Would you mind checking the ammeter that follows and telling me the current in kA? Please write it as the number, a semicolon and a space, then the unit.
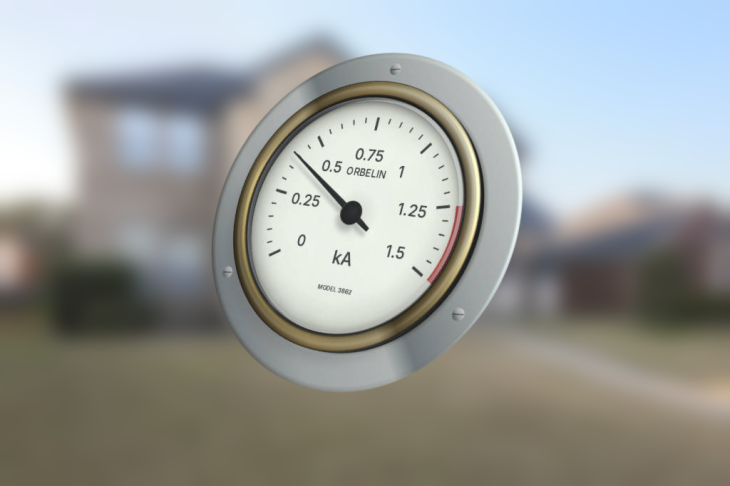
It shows 0.4; kA
